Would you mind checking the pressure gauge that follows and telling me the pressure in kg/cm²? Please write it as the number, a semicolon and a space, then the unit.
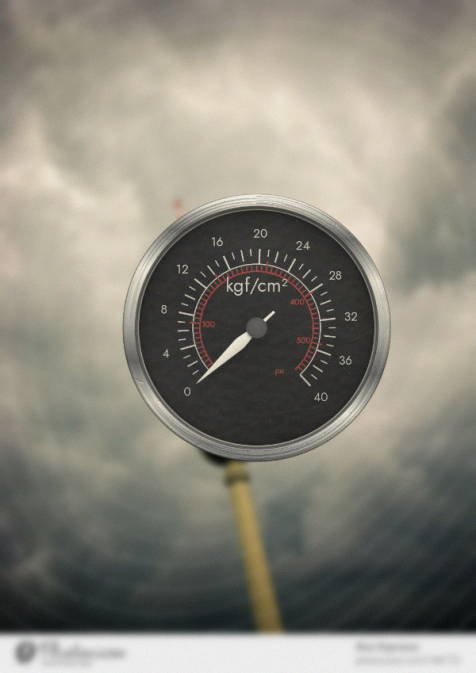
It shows 0; kg/cm²
